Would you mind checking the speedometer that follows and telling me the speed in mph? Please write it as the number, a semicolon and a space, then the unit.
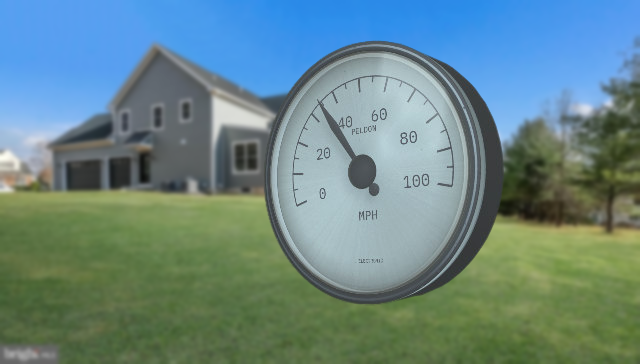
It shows 35; mph
